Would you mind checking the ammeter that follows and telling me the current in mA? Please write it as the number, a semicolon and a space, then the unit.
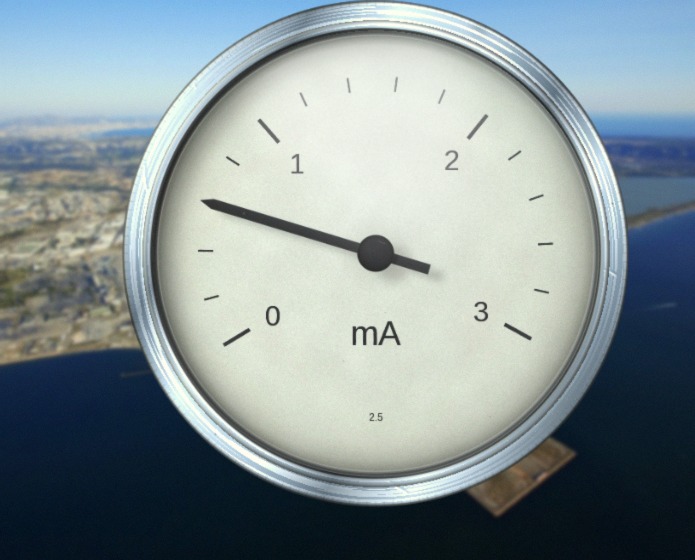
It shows 0.6; mA
